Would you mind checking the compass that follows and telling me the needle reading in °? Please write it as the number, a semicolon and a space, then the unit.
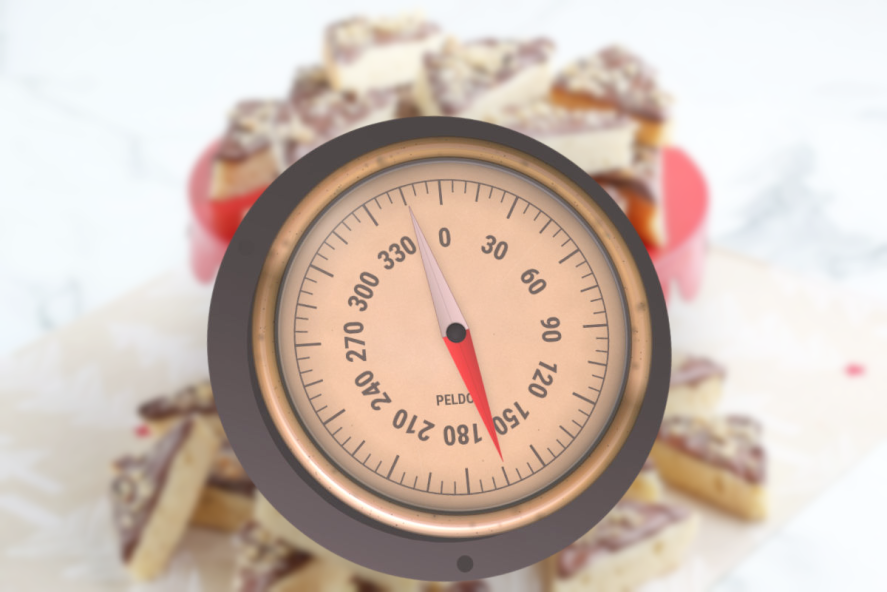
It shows 165; °
